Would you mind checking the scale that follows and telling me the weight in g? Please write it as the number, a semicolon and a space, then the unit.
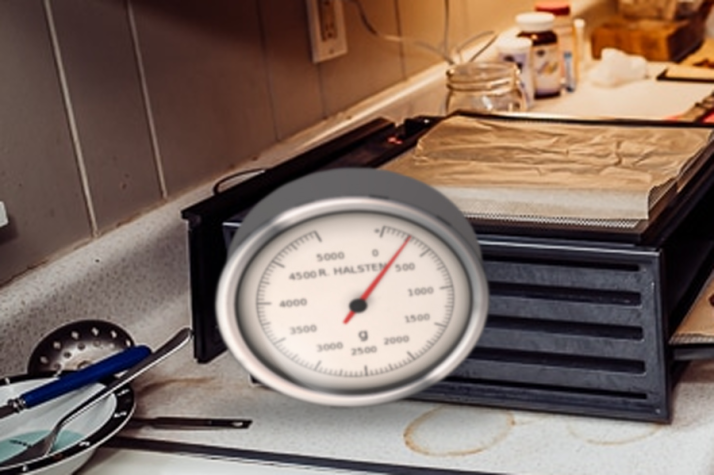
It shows 250; g
